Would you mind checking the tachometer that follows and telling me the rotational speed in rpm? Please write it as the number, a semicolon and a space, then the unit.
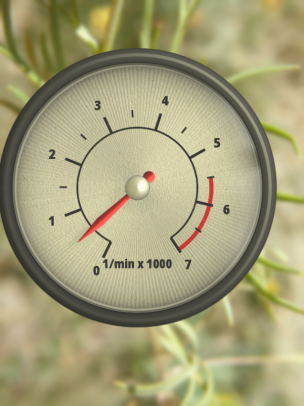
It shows 500; rpm
